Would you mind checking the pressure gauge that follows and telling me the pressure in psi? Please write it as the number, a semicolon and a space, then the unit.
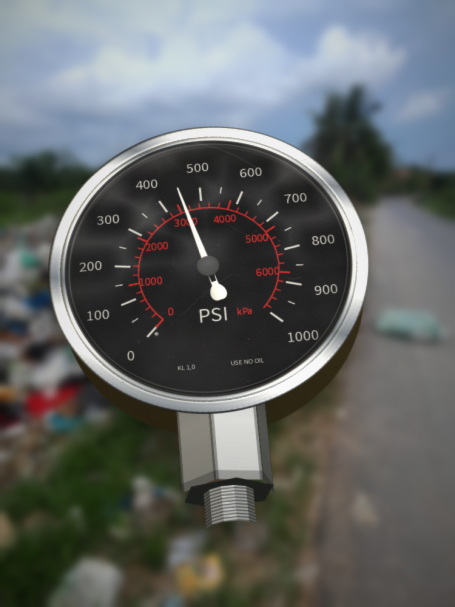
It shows 450; psi
